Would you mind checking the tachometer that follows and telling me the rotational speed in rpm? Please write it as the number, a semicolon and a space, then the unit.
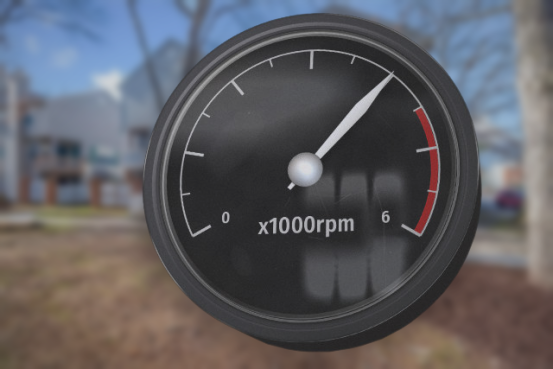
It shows 4000; rpm
